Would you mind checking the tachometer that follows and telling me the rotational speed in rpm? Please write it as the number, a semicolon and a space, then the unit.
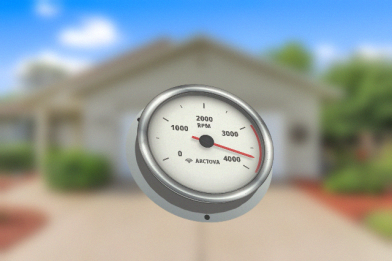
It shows 3750; rpm
